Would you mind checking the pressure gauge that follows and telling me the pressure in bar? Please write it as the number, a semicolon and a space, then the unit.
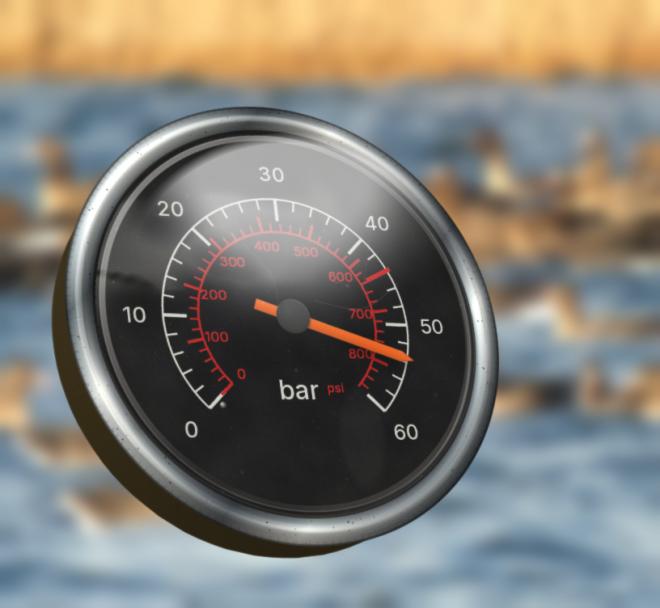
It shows 54; bar
